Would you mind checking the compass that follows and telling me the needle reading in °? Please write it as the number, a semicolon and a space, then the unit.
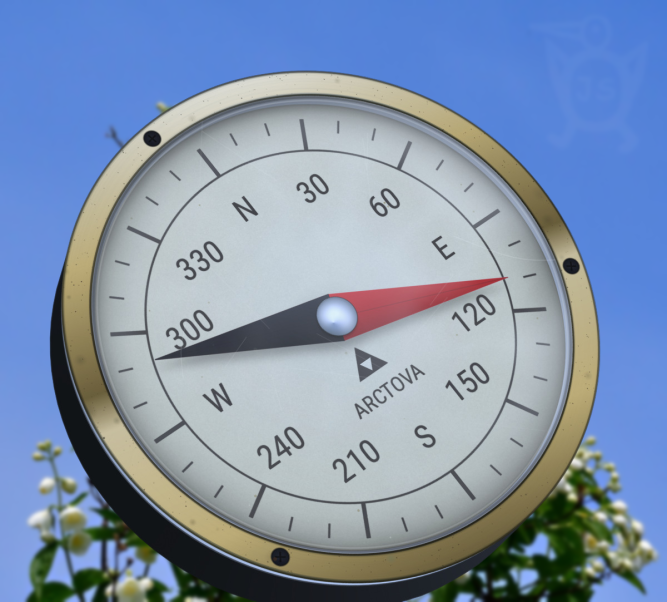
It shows 110; °
